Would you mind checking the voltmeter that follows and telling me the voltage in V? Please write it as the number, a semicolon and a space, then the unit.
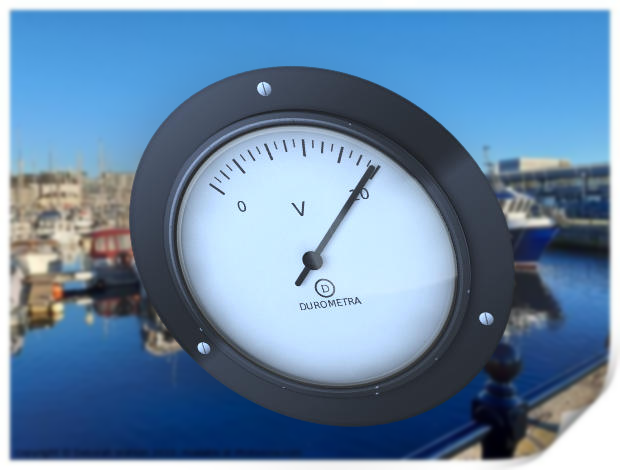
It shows 9.75; V
